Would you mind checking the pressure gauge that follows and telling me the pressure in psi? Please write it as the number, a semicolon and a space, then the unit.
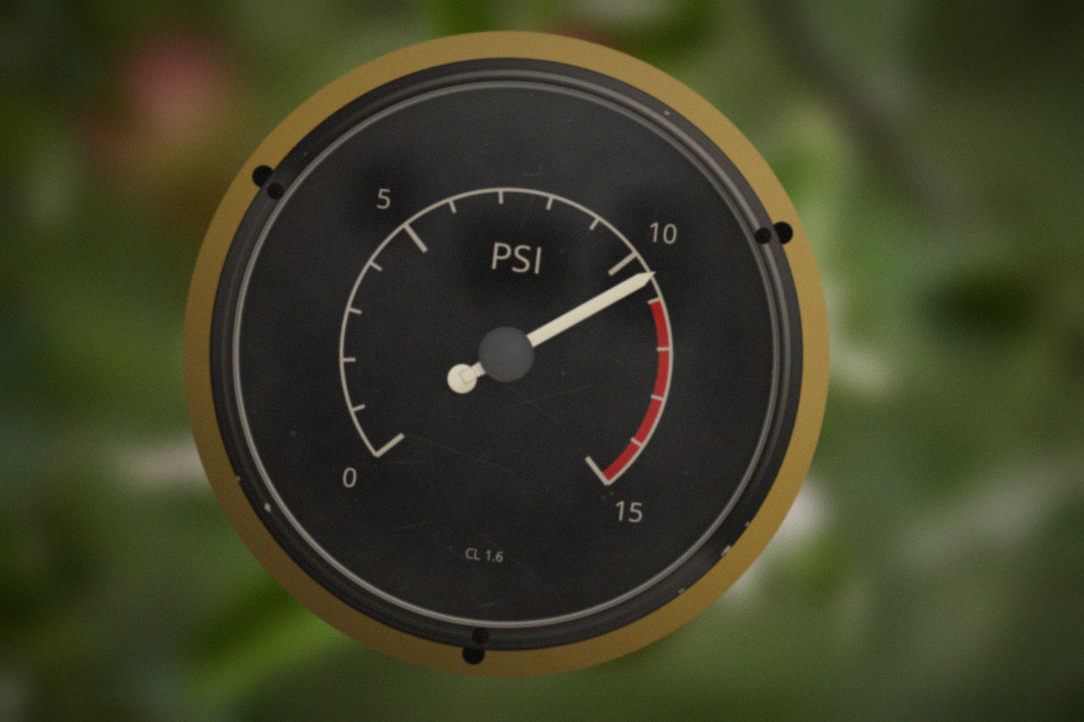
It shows 10.5; psi
